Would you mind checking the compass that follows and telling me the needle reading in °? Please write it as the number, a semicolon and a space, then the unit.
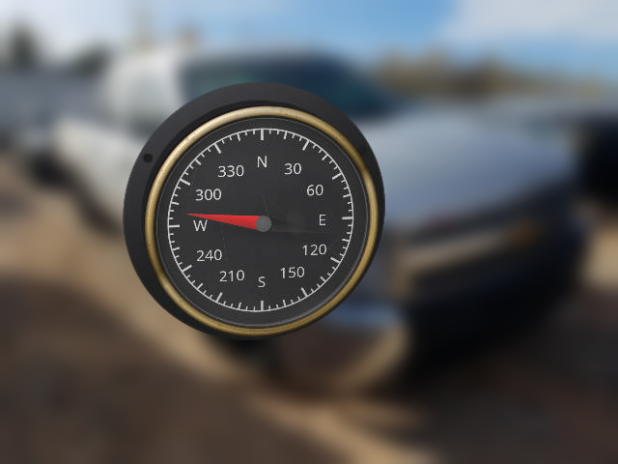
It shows 280; °
